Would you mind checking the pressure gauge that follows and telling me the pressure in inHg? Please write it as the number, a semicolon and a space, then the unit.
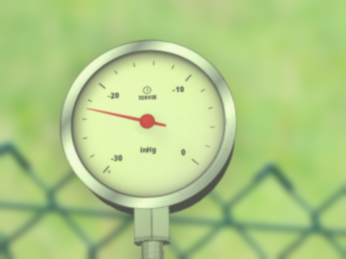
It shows -23; inHg
